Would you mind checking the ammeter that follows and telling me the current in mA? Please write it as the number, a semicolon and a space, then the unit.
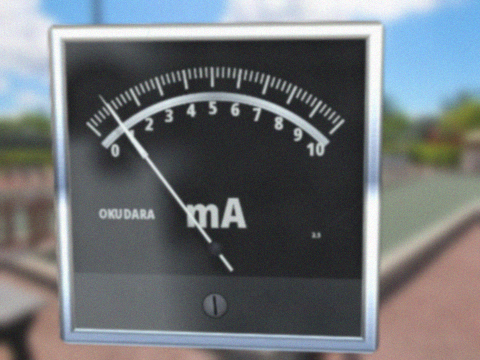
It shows 1; mA
